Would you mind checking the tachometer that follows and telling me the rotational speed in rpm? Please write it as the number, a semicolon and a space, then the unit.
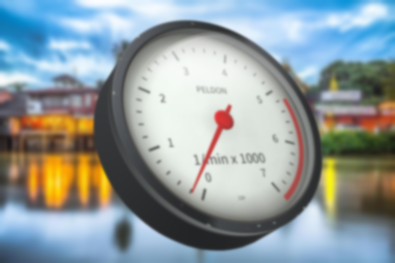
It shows 200; rpm
